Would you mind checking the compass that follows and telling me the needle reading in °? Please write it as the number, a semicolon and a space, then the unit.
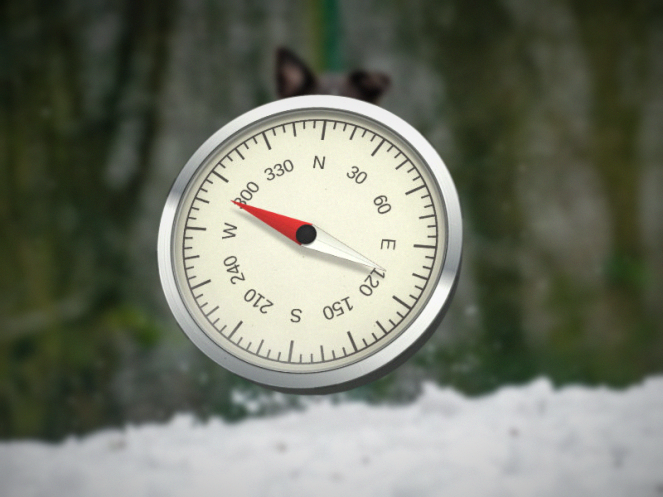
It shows 290; °
